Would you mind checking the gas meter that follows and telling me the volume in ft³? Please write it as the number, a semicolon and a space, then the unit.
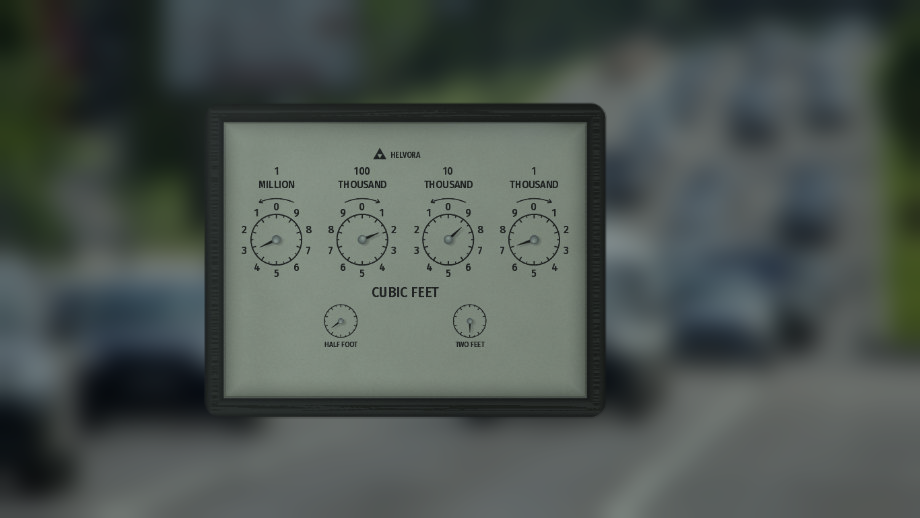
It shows 318700; ft³
